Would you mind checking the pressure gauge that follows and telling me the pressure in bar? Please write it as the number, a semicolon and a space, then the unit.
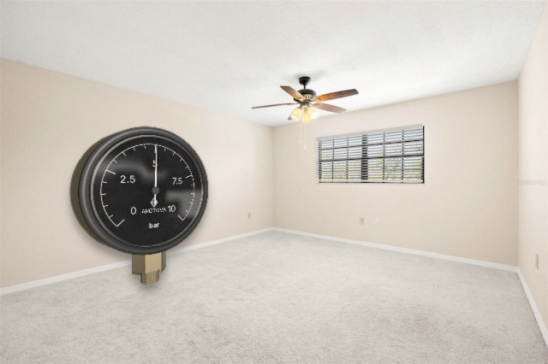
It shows 5; bar
